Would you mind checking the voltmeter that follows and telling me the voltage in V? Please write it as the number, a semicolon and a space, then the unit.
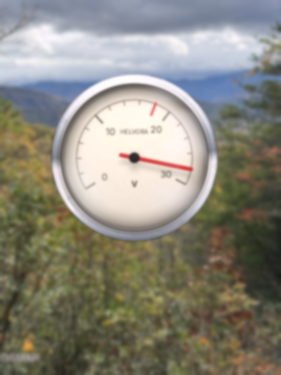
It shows 28; V
